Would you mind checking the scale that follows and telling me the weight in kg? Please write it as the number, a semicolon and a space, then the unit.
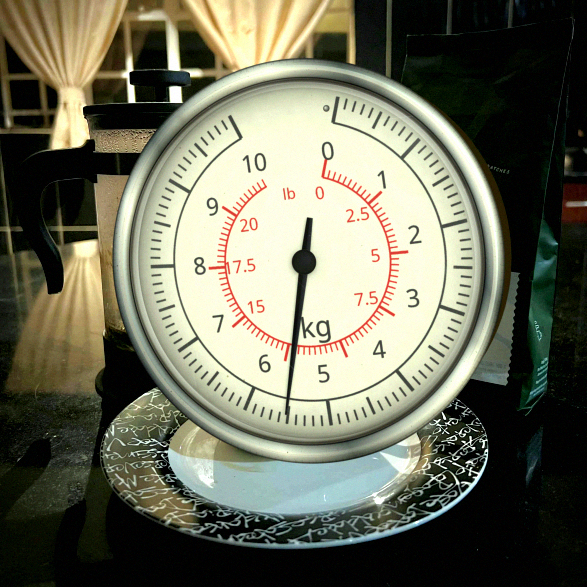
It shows 5.5; kg
